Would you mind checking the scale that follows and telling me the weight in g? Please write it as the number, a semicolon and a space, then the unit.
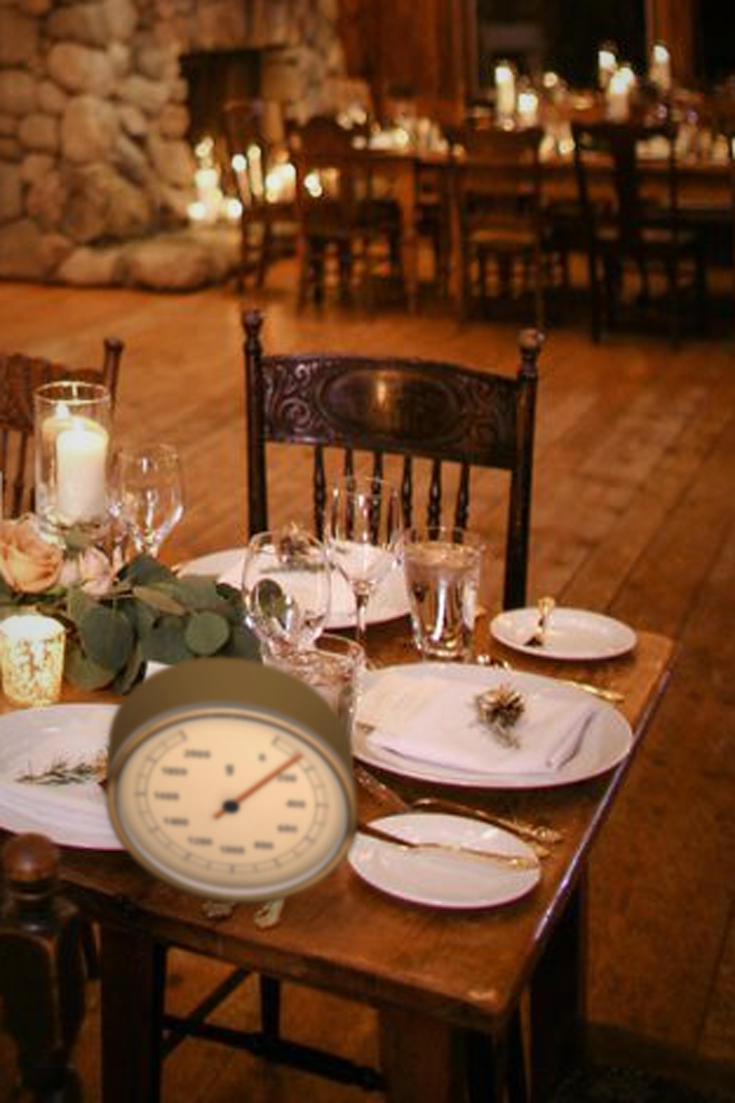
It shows 100; g
